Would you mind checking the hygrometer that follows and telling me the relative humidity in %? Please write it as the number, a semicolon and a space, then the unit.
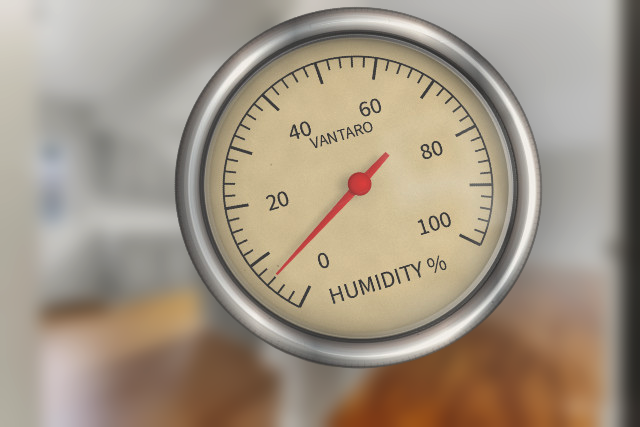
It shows 6; %
